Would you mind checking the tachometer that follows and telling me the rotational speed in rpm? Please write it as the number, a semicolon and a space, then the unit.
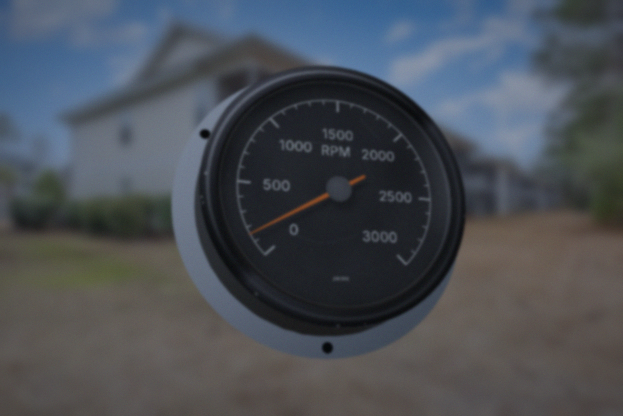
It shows 150; rpm
